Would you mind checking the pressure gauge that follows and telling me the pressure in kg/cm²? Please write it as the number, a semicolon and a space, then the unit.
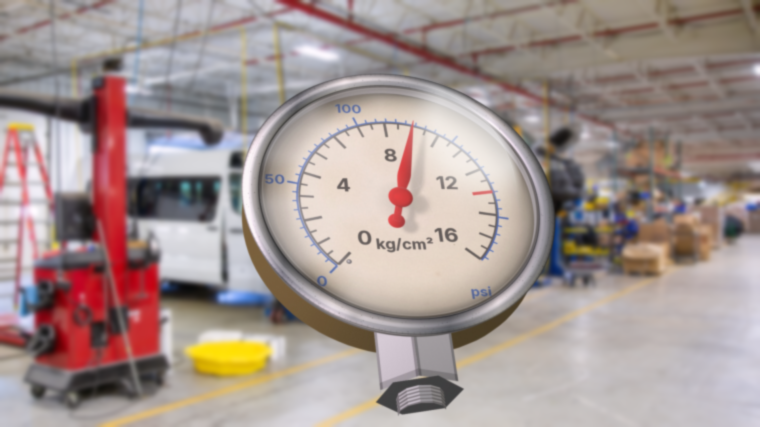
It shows 9; kg/cm²
